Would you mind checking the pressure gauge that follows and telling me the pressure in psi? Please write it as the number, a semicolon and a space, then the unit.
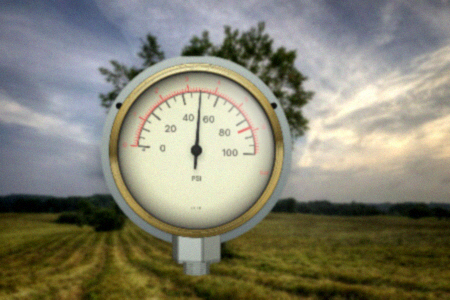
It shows 50; psi
